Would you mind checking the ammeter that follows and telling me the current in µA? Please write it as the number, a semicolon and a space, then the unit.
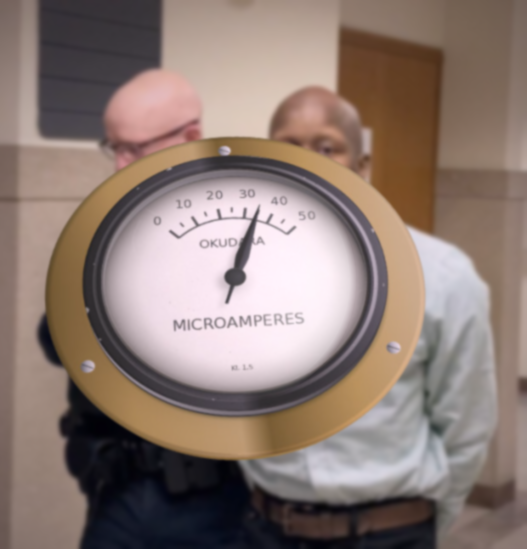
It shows 35; µA
